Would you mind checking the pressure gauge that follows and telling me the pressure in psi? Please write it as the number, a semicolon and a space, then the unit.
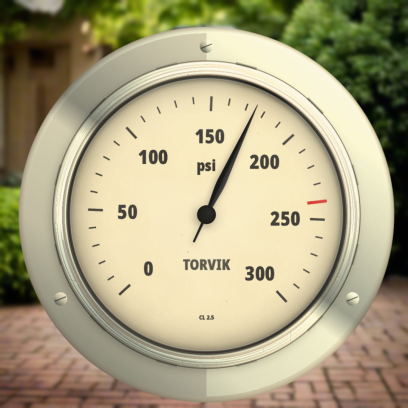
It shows 175; psi
